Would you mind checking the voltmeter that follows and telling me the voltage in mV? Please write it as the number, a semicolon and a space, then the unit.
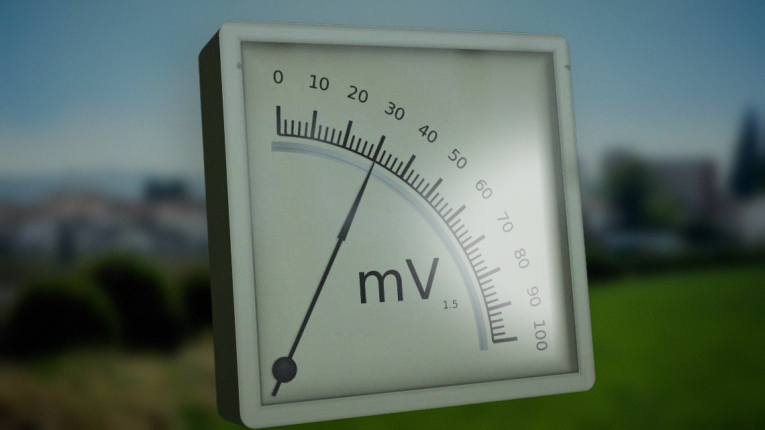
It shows 30; mV
